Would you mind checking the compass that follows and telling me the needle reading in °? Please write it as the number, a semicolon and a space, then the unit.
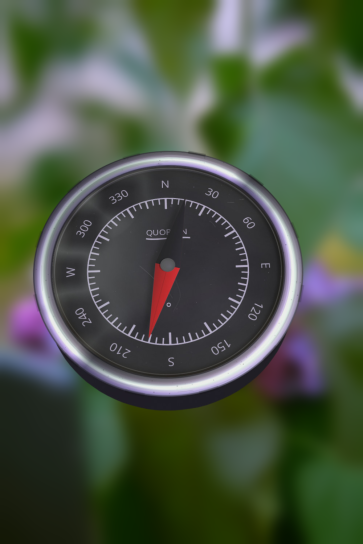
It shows 195; °
